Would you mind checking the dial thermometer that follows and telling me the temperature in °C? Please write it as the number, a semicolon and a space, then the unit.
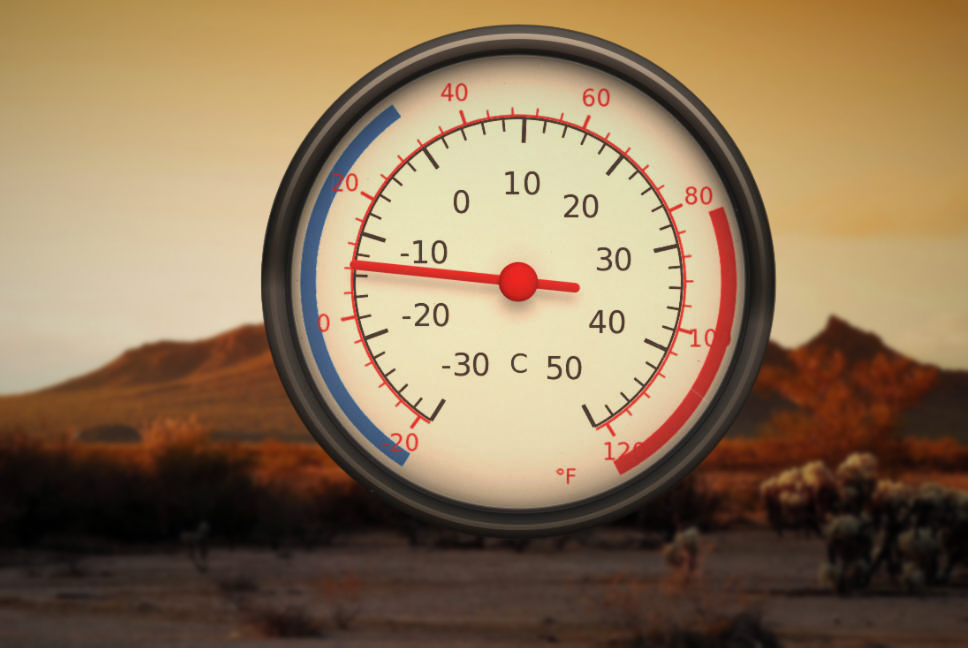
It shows -13; °C
